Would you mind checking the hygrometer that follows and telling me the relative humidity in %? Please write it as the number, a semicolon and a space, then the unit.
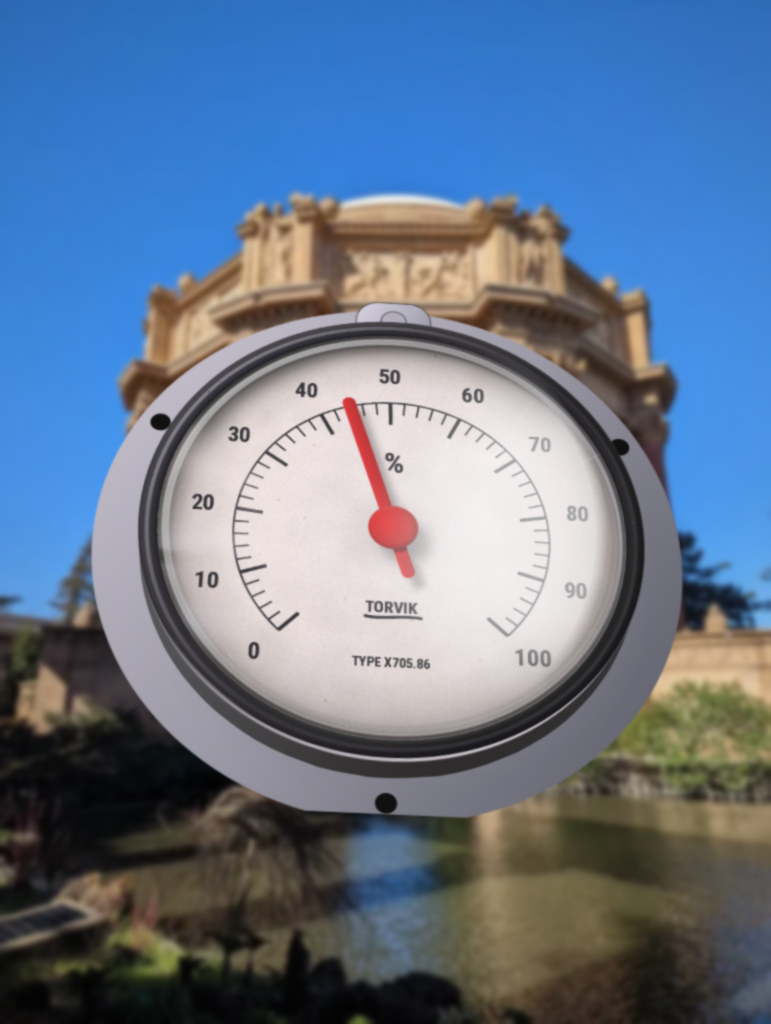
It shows 44; %
